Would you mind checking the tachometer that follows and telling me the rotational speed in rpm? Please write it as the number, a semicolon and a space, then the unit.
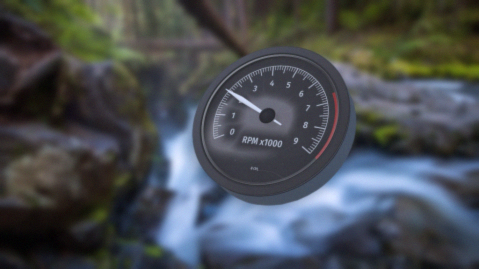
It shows 2000; rpm
